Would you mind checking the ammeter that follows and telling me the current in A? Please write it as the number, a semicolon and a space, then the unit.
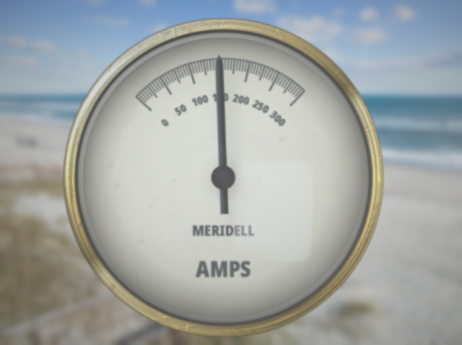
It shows 150; A
